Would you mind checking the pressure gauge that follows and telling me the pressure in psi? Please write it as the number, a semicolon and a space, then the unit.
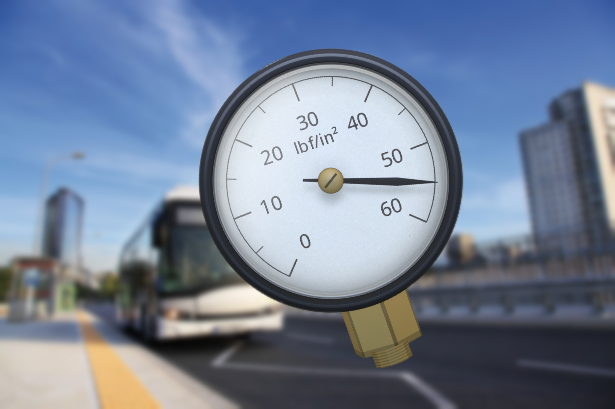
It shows 55; psi
